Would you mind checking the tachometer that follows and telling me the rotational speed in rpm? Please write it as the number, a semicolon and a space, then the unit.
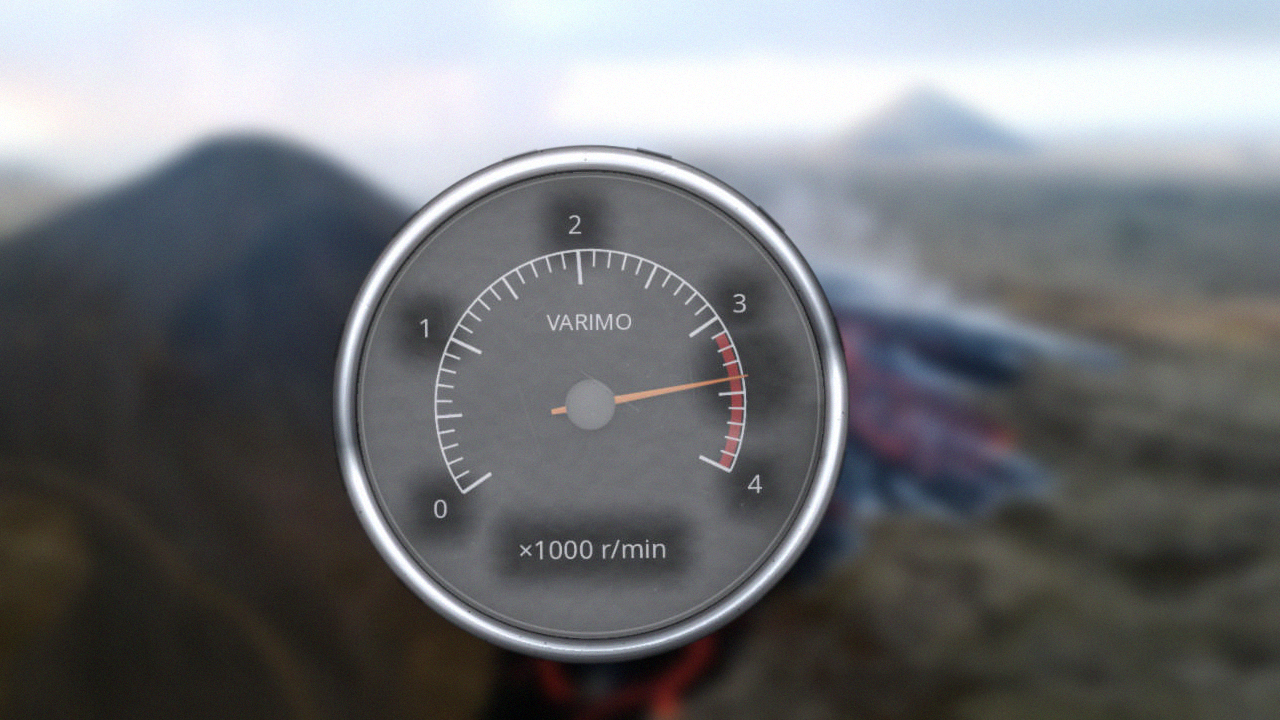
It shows 3400; rpm
